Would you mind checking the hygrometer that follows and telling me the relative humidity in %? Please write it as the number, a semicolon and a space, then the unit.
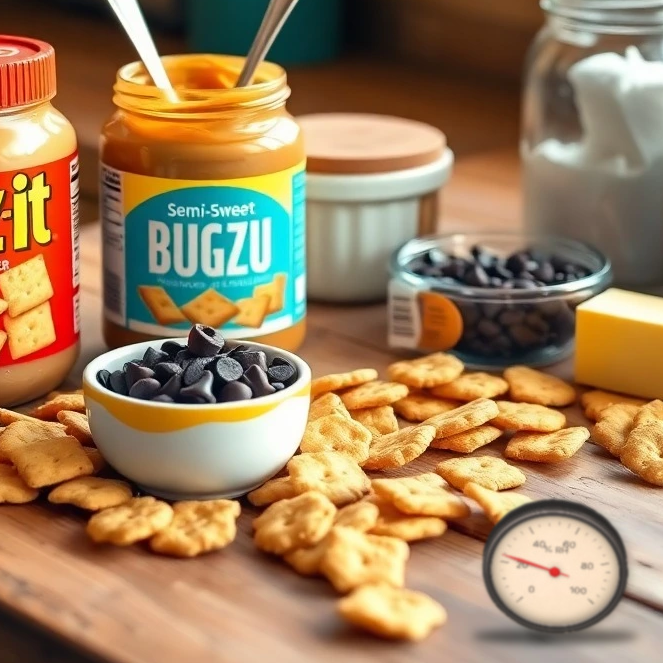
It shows 24; %
